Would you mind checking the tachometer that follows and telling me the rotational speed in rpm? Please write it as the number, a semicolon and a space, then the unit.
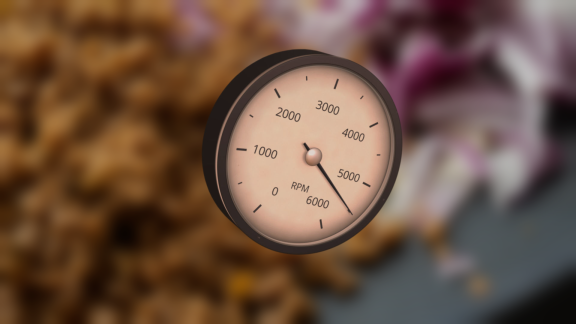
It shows 5500; rpm
